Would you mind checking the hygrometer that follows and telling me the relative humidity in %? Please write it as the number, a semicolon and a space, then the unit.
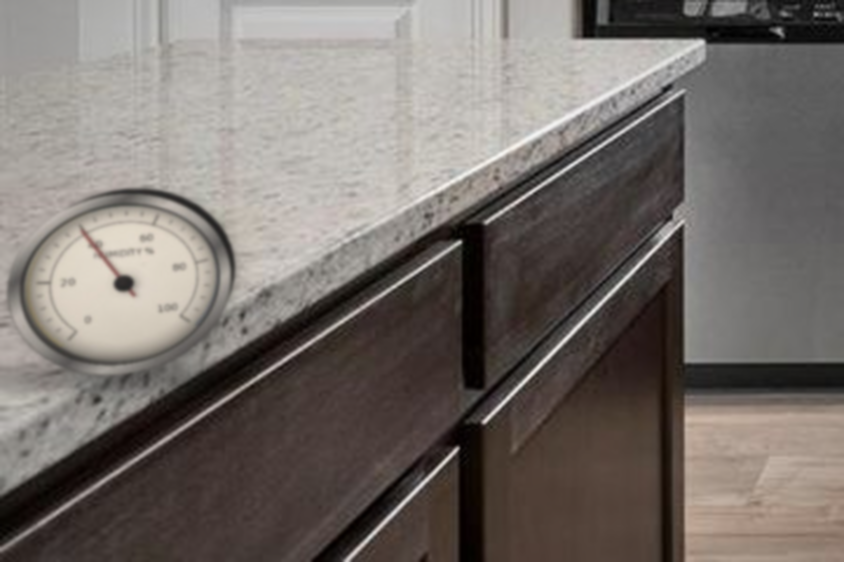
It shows 40; %
